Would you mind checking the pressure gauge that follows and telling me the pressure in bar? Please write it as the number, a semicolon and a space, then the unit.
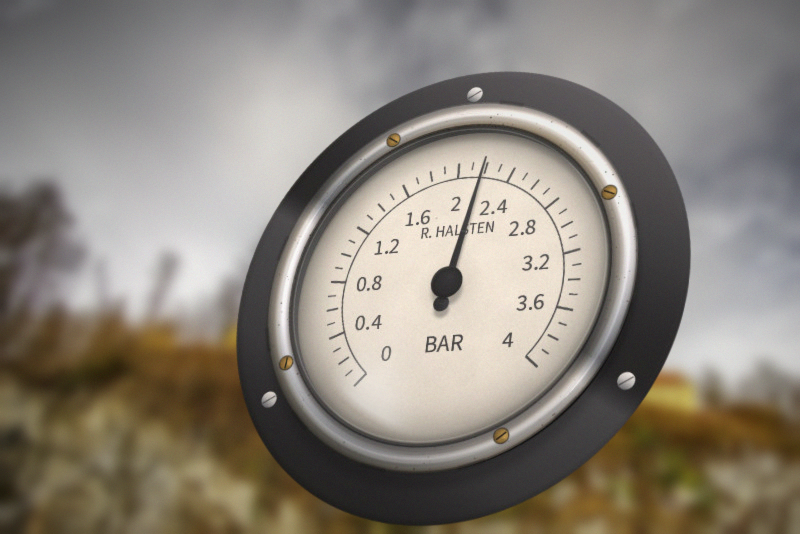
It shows 2.2; bar
